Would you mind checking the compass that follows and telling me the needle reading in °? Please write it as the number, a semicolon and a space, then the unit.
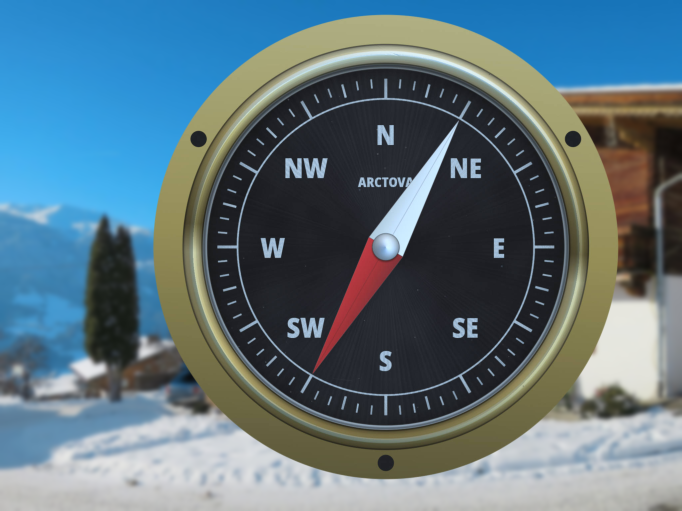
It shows 210; °
